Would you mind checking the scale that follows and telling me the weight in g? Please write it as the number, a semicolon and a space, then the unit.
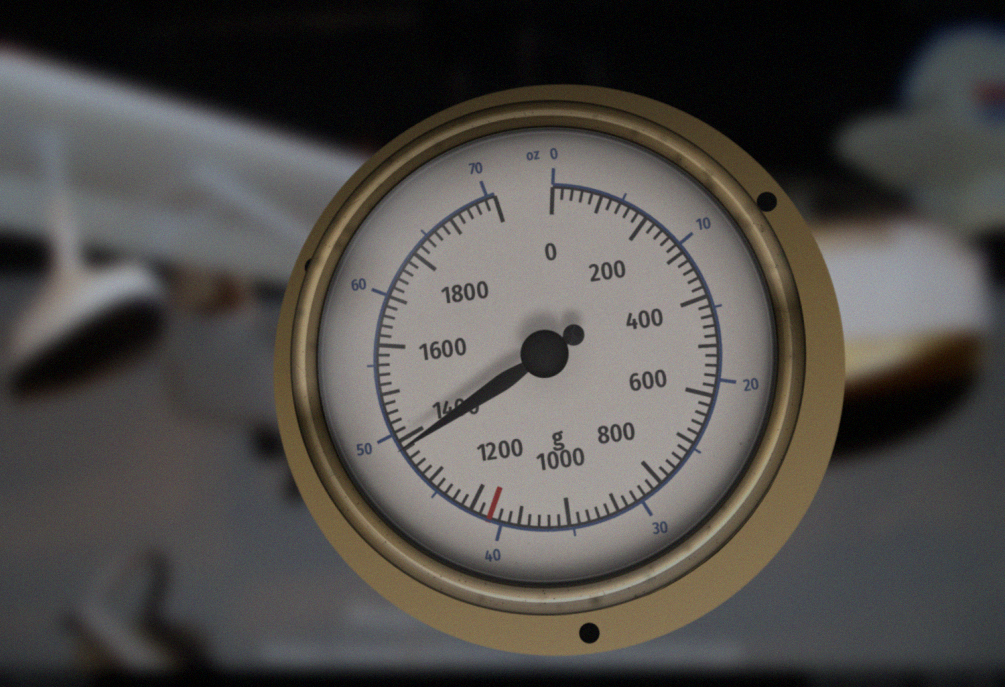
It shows 1380; g
